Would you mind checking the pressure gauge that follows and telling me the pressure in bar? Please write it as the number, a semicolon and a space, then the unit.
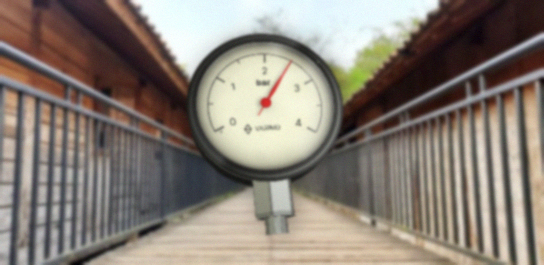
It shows 2.5; bar
